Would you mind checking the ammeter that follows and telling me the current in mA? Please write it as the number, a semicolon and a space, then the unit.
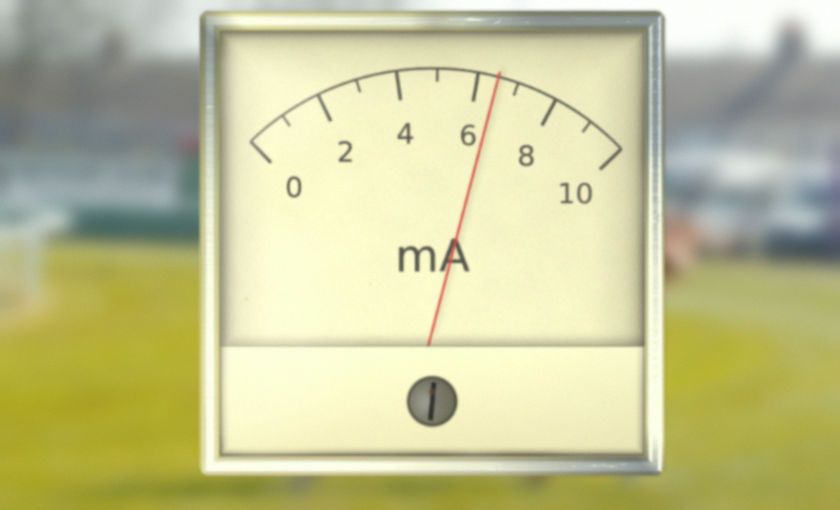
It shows 6.5; mA
